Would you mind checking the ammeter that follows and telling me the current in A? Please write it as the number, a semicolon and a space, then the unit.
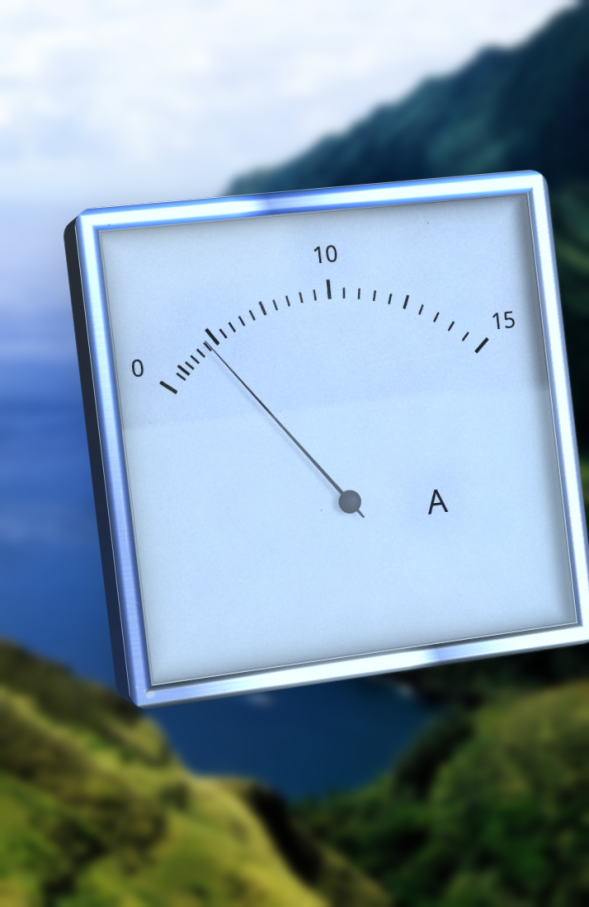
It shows 4.5; A
